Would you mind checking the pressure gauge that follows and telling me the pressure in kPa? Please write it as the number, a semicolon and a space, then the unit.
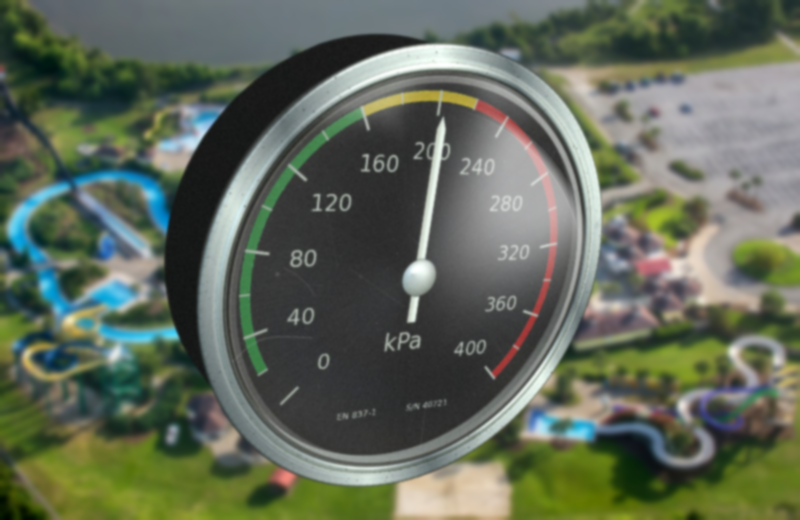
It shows 200; kPa
